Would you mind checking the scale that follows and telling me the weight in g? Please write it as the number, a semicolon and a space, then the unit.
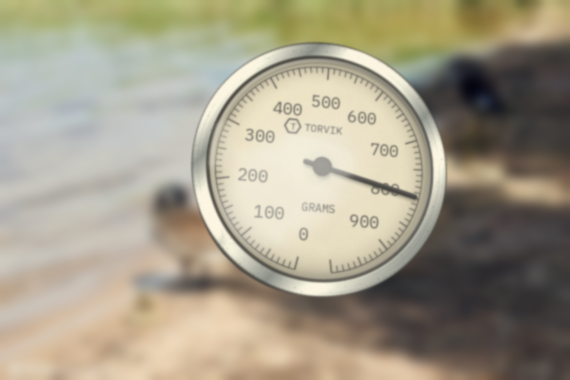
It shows 800; g
